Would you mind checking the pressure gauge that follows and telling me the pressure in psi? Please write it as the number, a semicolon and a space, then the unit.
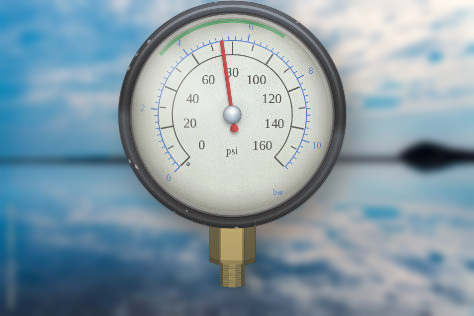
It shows 75; psi
